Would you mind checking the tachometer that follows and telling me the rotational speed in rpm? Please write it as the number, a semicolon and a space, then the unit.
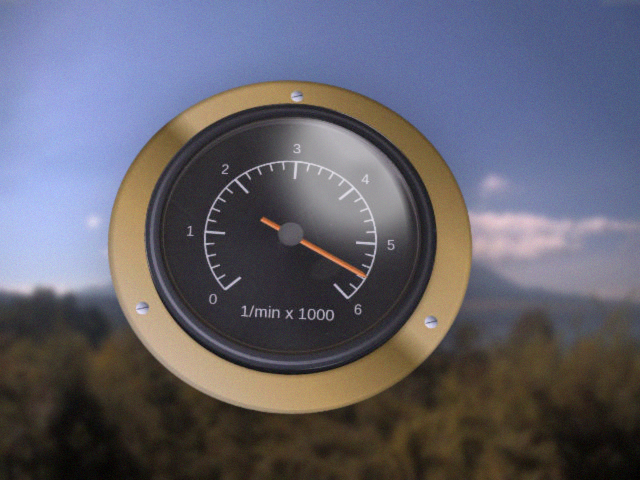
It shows 5600; rpm
